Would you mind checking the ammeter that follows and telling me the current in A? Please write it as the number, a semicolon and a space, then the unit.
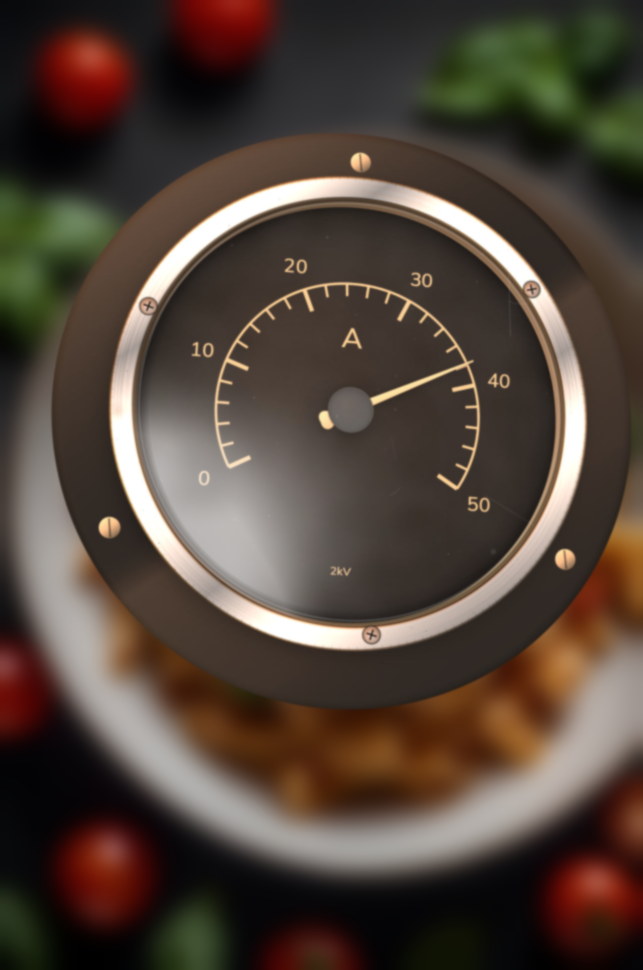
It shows 38; A
